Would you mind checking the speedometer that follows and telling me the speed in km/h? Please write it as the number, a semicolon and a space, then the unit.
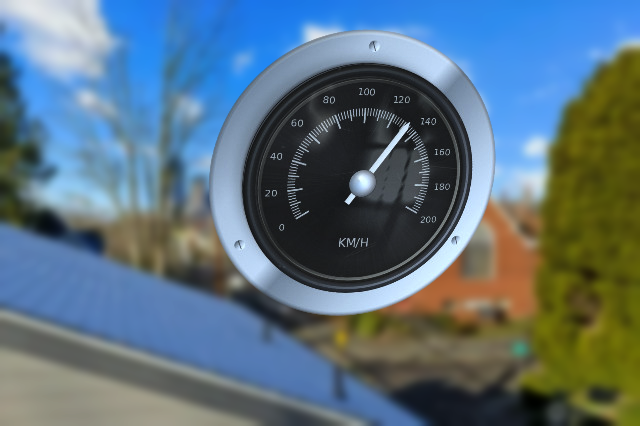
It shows 130; km/h
